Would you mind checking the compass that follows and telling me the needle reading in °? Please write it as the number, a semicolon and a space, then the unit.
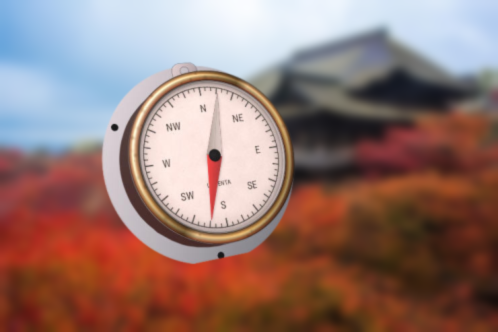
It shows 195; °
